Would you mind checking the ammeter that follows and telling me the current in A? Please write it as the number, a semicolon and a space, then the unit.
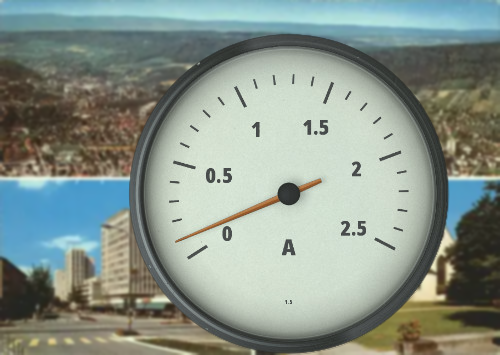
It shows 0.1; A
